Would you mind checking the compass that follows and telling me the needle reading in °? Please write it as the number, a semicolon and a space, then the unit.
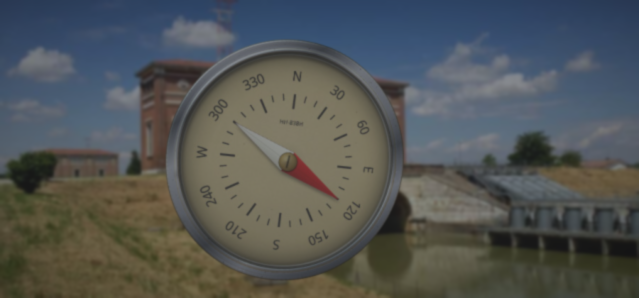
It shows 120; °
